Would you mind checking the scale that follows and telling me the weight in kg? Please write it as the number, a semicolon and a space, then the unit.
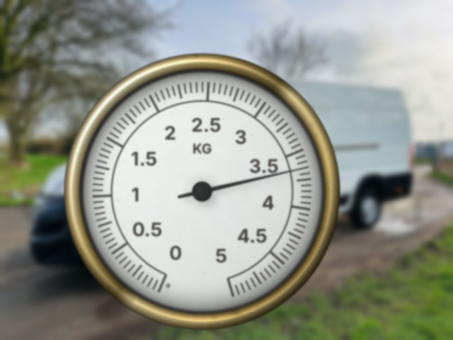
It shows 3.65; kg
